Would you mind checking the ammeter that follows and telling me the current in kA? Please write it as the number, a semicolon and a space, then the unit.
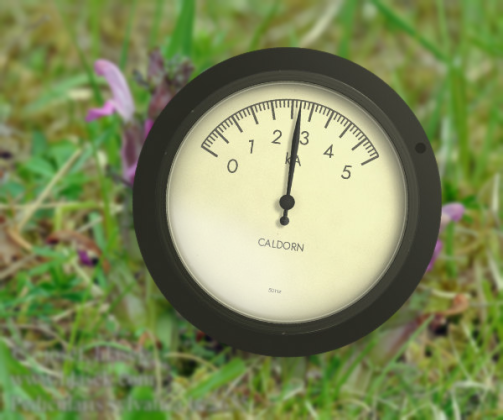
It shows 2.7; kA
